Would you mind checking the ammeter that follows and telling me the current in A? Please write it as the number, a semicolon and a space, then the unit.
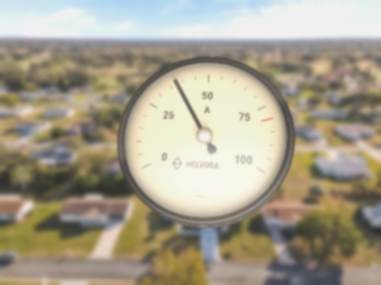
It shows 37.5; A
